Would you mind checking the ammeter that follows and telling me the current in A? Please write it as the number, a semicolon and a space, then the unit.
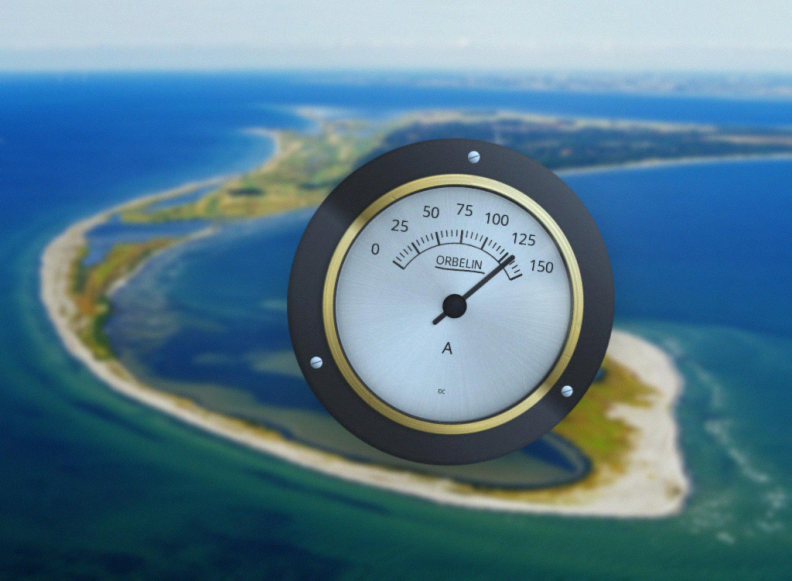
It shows 130; A
